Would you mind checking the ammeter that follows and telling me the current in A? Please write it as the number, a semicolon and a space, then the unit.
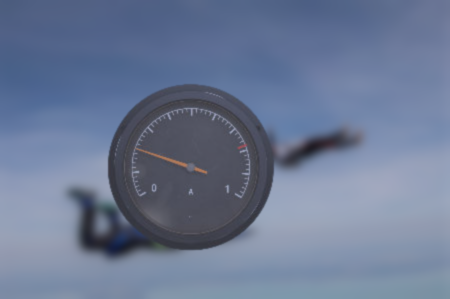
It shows 0.2; A
